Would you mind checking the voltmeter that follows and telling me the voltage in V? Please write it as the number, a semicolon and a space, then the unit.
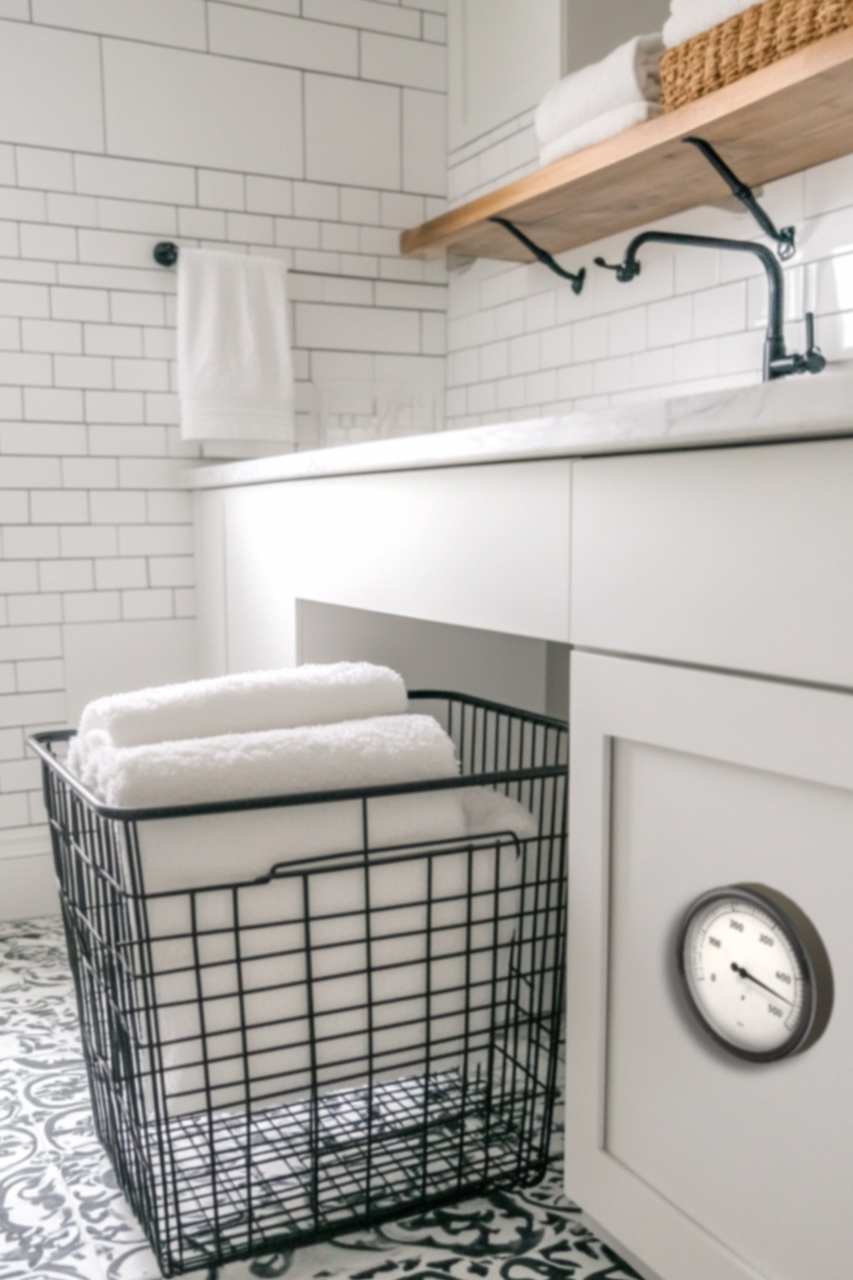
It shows 450; V
